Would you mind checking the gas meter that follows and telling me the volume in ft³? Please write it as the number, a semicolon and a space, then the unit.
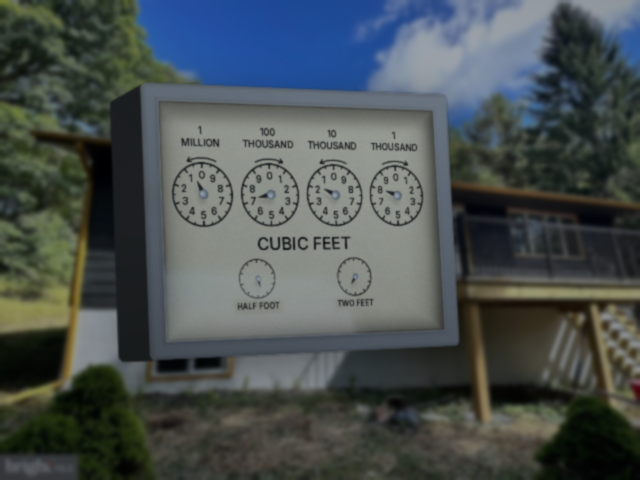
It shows 71800; ft³
